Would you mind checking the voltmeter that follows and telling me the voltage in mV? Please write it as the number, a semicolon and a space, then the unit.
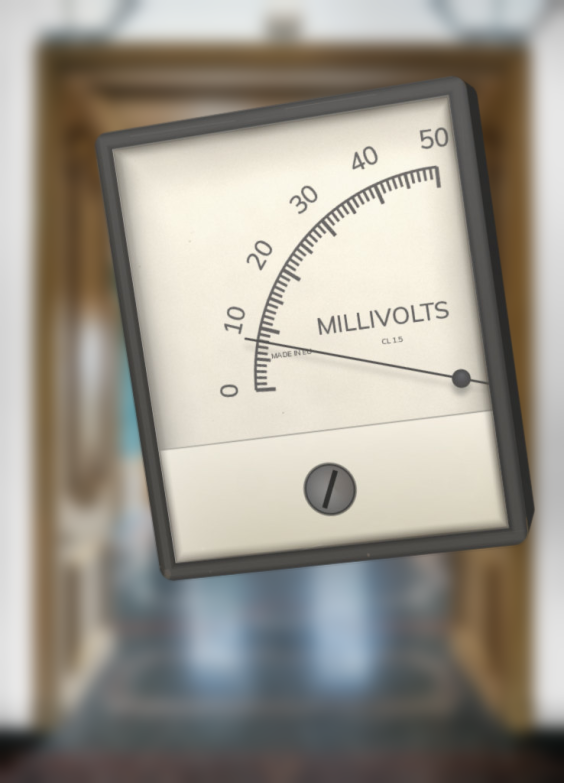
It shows 8; mV
